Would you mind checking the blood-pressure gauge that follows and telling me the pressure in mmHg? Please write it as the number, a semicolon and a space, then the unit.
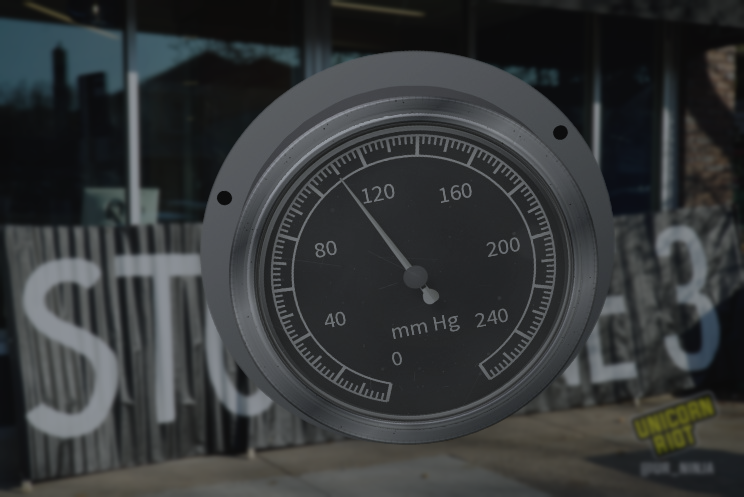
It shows 110; mmHg
